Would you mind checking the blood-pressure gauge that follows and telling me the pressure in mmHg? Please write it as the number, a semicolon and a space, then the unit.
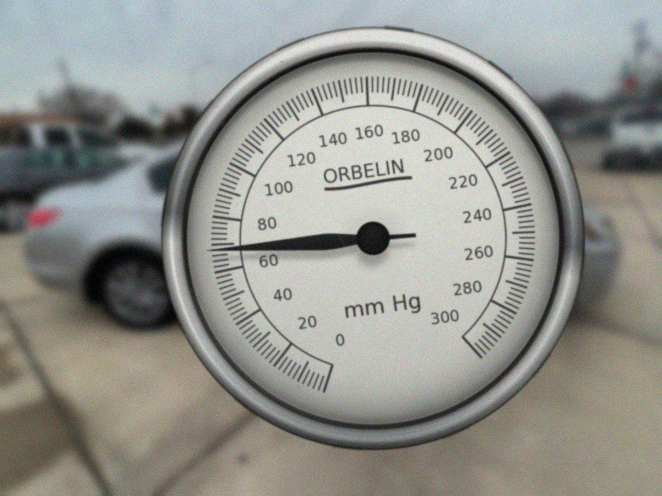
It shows 68; mmHg
